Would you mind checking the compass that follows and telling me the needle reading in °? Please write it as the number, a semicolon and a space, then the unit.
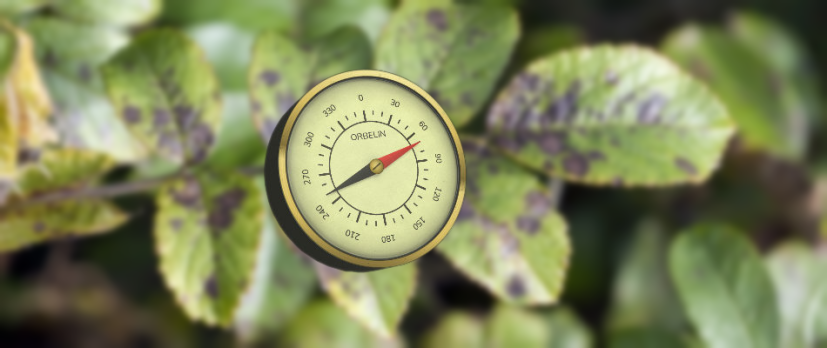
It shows 70; °
